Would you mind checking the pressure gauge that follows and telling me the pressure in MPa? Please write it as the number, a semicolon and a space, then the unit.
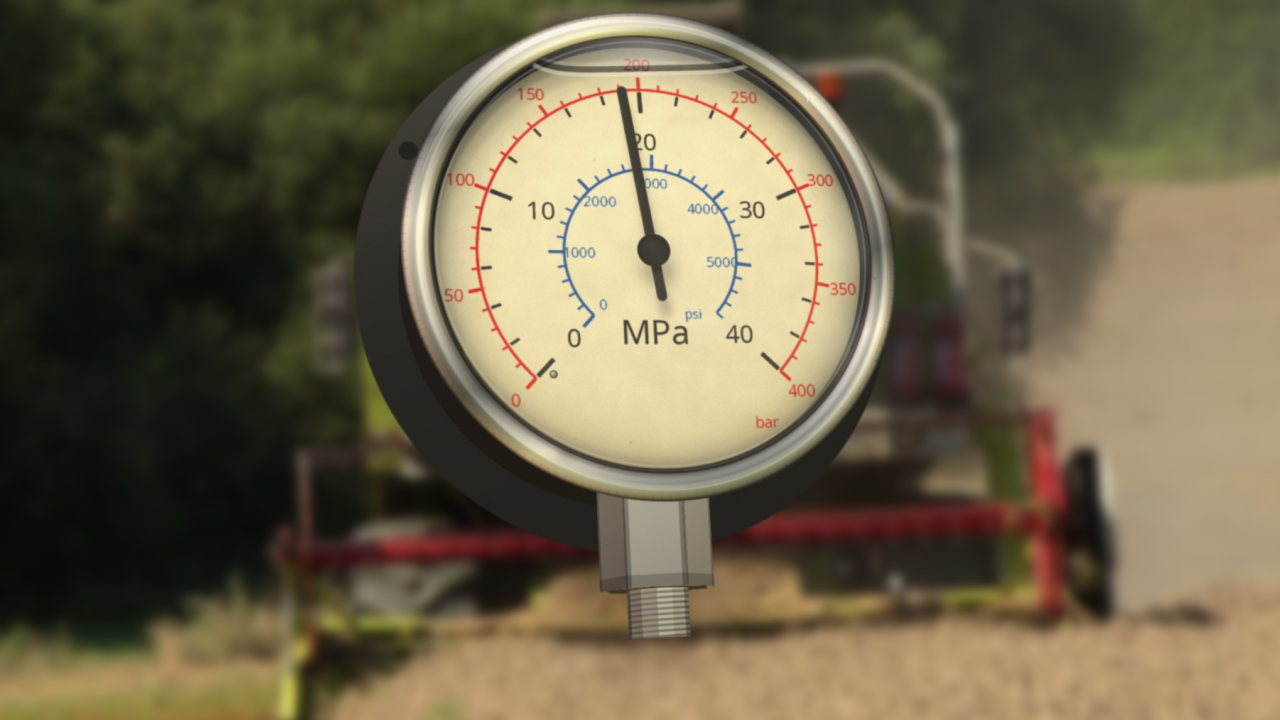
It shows 19; MPa
